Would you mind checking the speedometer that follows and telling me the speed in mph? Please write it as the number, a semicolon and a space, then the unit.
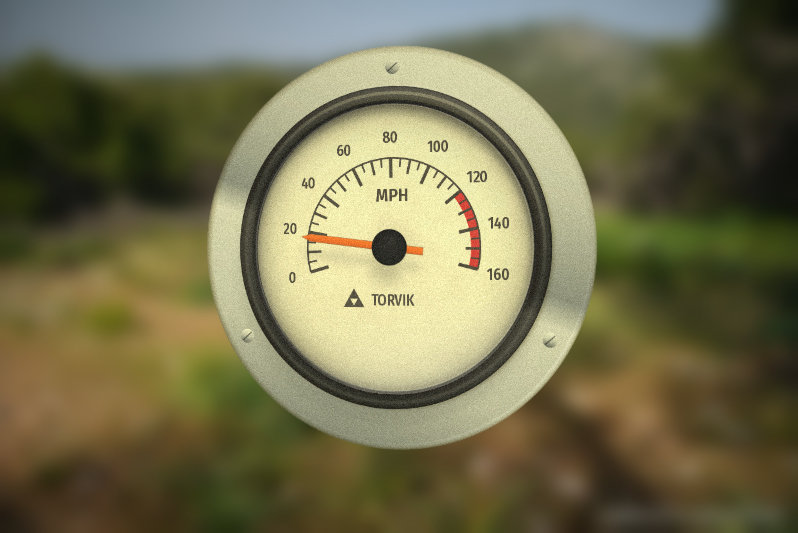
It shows 17.5; mph
